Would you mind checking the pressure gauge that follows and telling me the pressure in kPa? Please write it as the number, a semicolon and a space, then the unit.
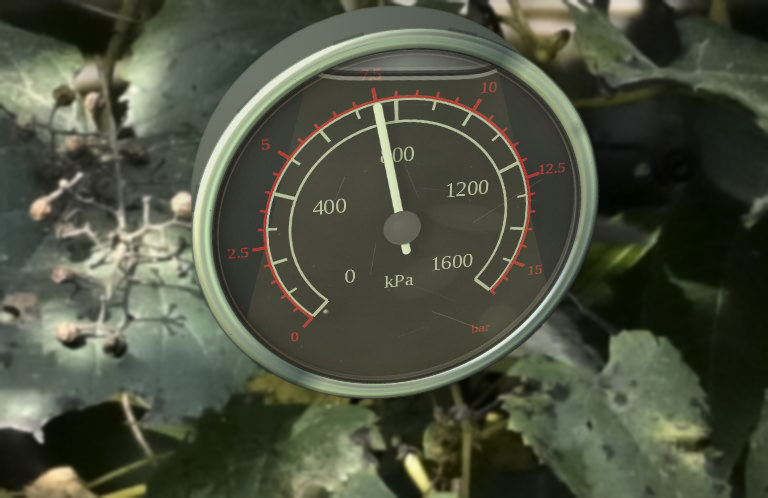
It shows 750; kPa
